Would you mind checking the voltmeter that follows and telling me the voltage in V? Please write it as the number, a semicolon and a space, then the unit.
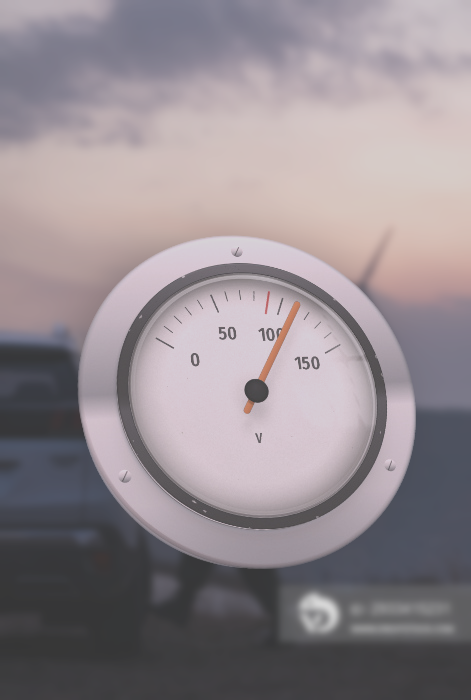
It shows 110; V
